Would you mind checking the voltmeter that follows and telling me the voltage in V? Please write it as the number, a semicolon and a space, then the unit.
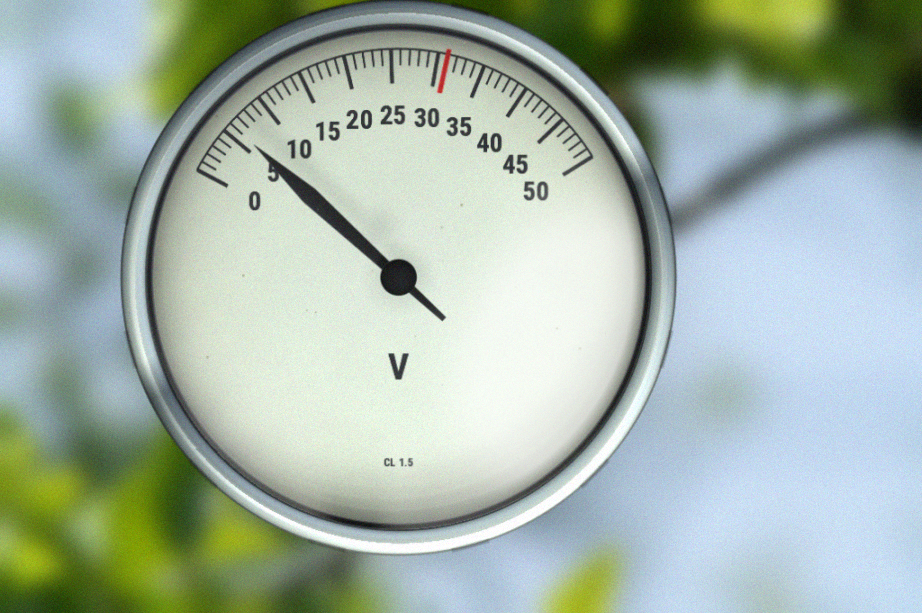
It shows 6; V
